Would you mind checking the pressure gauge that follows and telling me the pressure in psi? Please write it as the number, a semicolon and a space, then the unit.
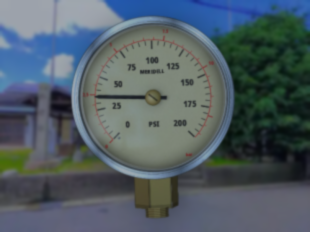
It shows 35; psi
